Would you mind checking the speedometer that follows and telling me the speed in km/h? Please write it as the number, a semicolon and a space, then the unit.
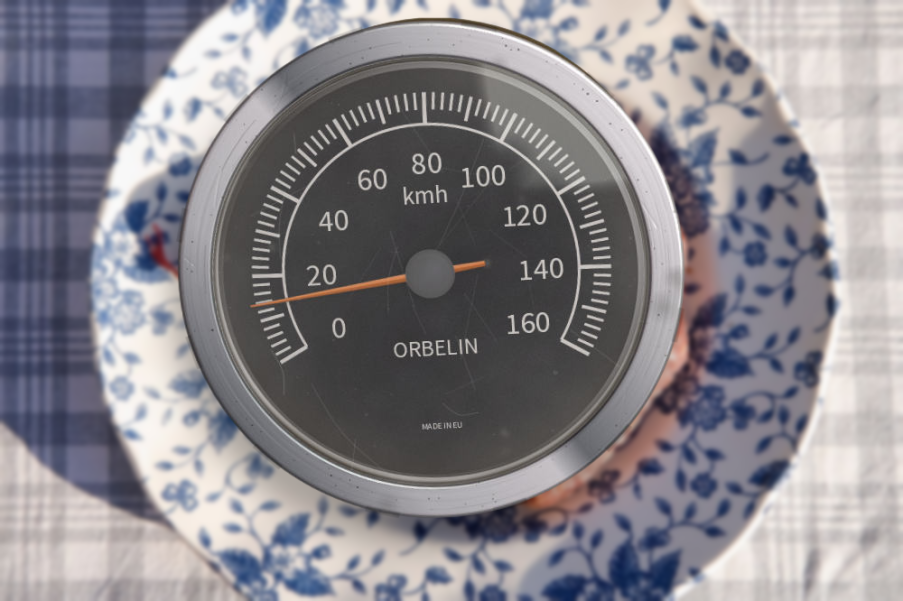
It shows 14; km/h
